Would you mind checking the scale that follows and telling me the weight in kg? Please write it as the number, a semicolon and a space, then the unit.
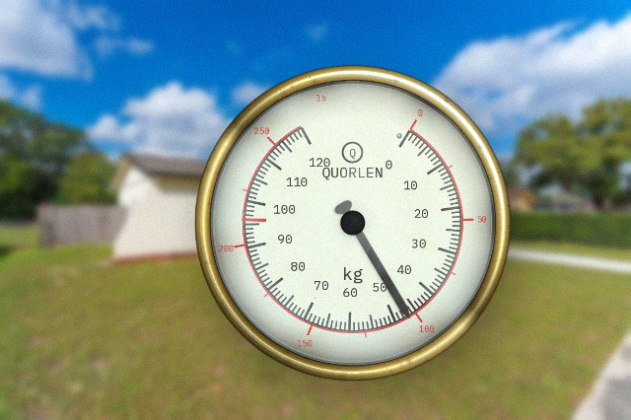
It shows 47; kg
